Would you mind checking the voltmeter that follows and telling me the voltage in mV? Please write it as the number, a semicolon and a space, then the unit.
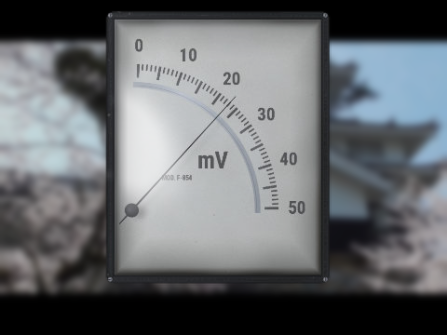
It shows 23; mV
